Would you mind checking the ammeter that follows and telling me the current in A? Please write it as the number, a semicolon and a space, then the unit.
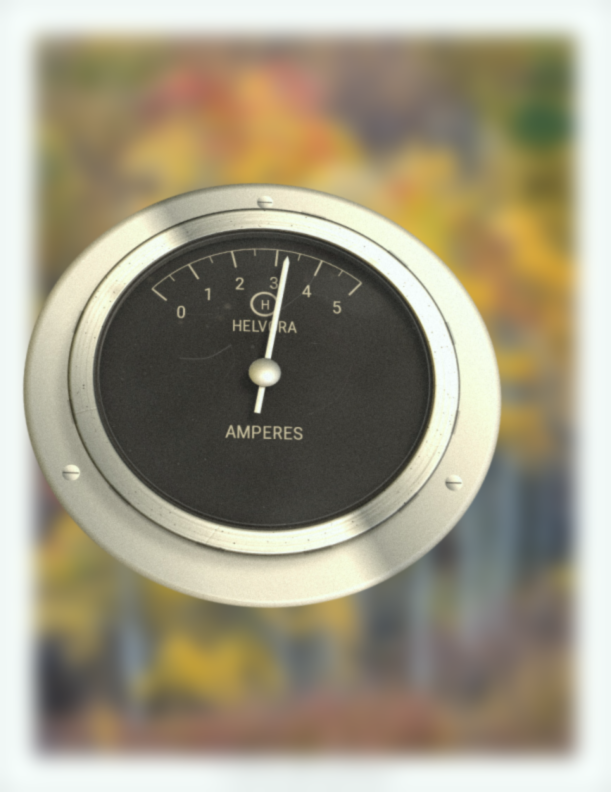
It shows 3.25; A
